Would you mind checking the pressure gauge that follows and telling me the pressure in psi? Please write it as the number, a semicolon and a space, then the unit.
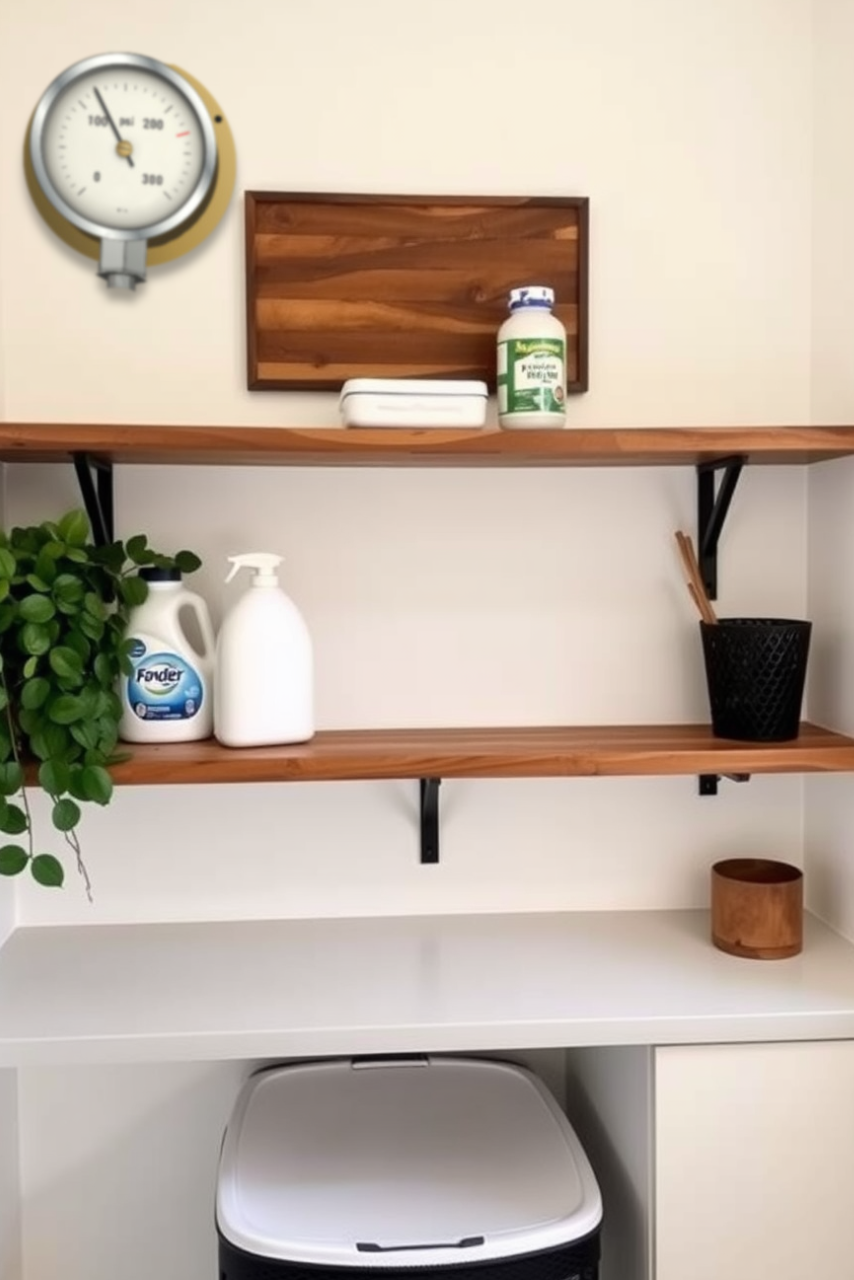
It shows 120; psi
